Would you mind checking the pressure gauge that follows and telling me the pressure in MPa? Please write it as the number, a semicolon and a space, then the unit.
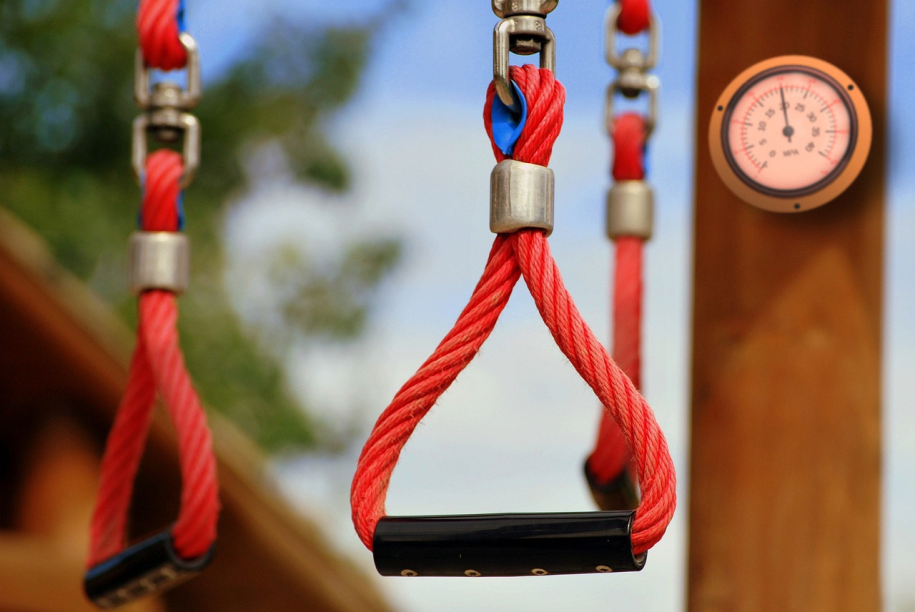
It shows 20; MPa
